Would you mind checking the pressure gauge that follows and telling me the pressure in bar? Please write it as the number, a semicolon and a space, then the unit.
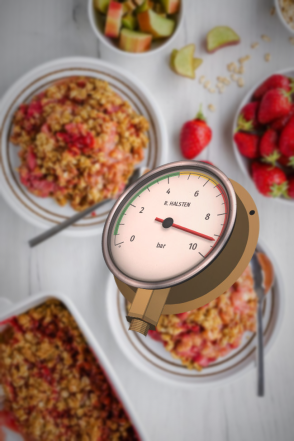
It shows 9.25; bar
